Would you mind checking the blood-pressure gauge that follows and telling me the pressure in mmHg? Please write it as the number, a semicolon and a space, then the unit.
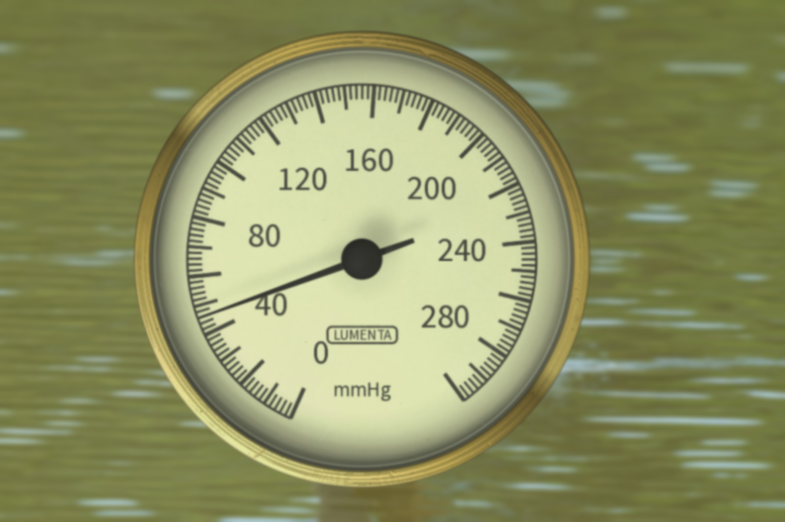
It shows 46; mmHg
